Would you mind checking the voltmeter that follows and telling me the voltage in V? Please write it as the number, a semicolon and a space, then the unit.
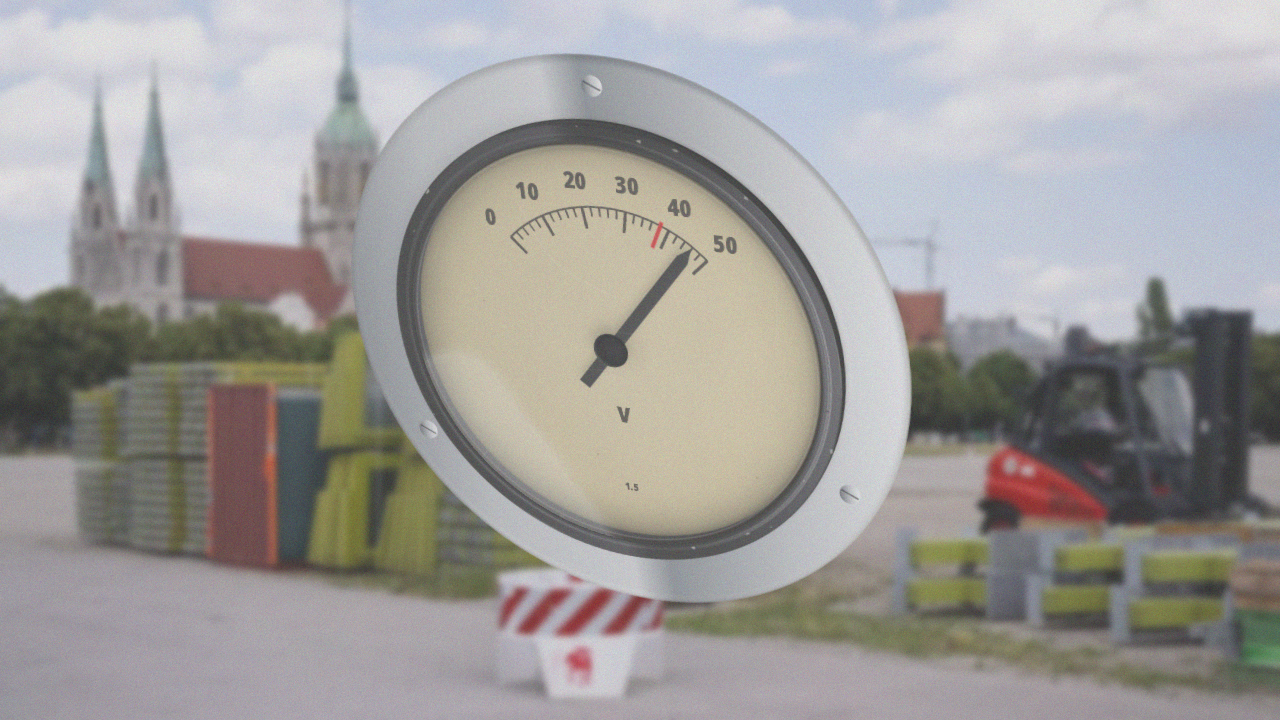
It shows 46; V
